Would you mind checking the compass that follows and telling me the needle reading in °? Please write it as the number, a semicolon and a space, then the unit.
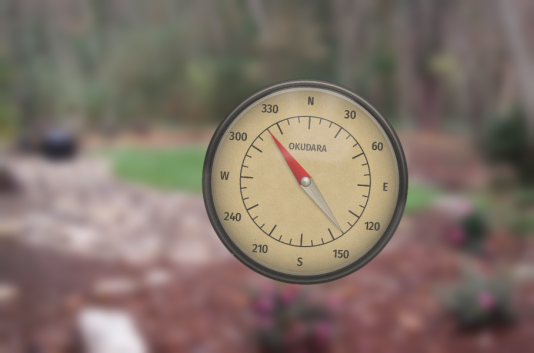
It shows 320; °
